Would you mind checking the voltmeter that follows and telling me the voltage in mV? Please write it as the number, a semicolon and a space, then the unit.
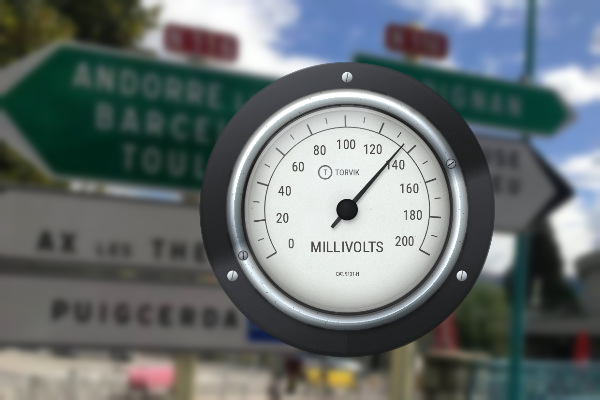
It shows 135; mV
